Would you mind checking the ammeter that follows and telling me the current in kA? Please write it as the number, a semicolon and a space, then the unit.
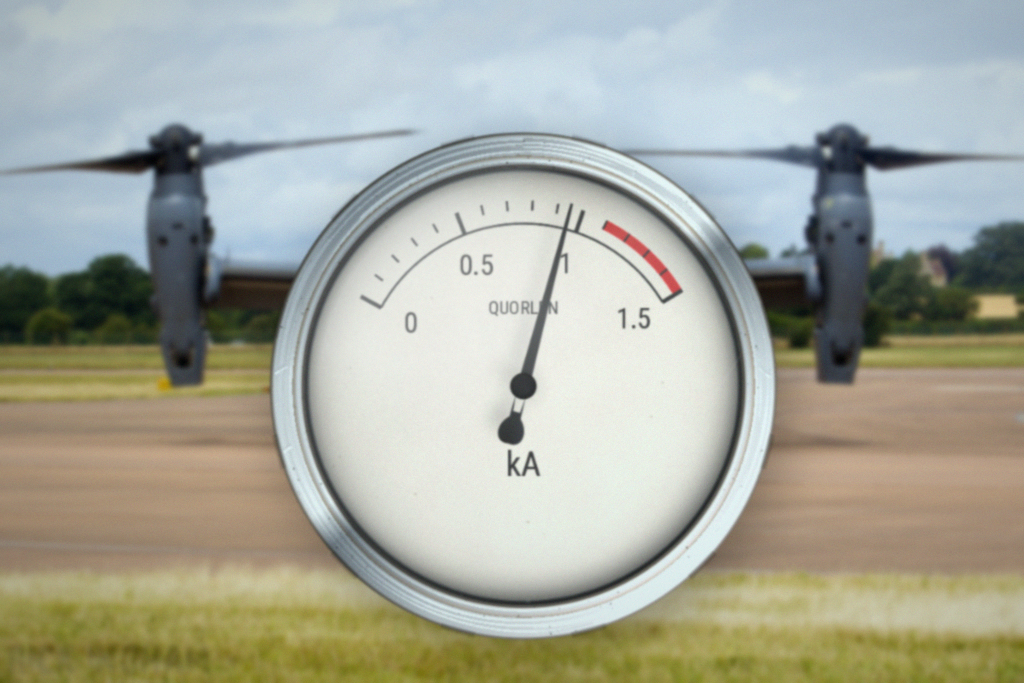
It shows 0.95; kA
